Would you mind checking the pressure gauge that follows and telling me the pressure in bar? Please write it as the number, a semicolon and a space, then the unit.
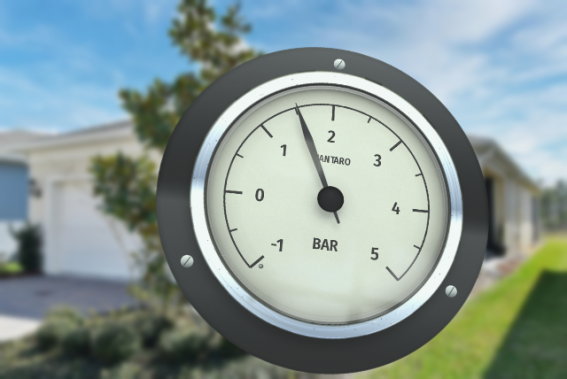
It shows 1.5; bar
